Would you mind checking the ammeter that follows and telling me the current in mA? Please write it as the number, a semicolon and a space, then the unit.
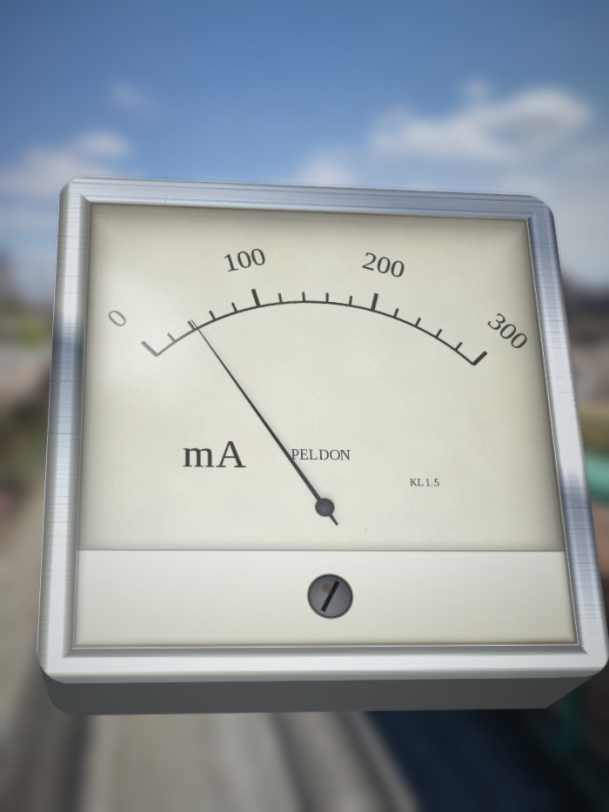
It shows 40; mA
